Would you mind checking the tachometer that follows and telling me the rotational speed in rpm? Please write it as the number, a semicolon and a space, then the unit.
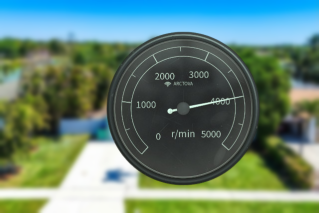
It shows 4000; rpm
